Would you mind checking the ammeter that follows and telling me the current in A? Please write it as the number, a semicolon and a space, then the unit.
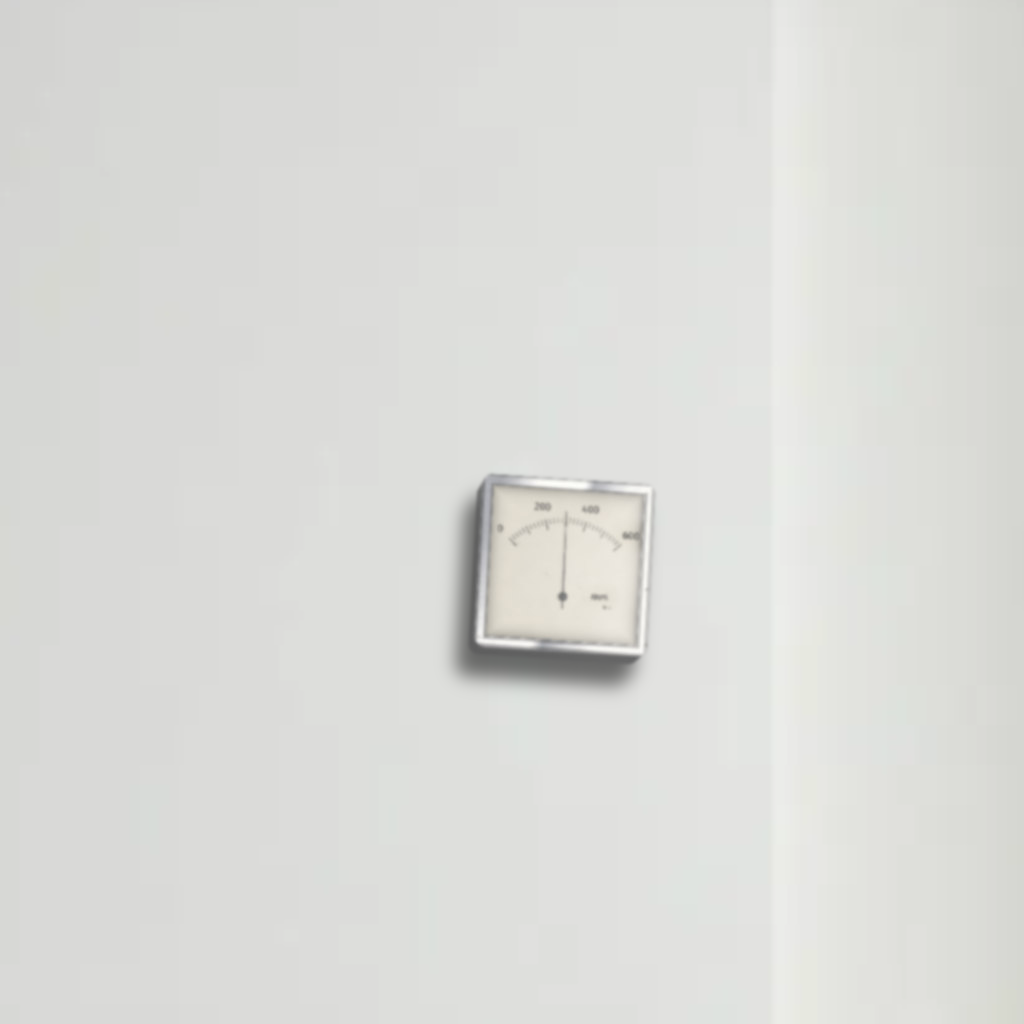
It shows 300; A
